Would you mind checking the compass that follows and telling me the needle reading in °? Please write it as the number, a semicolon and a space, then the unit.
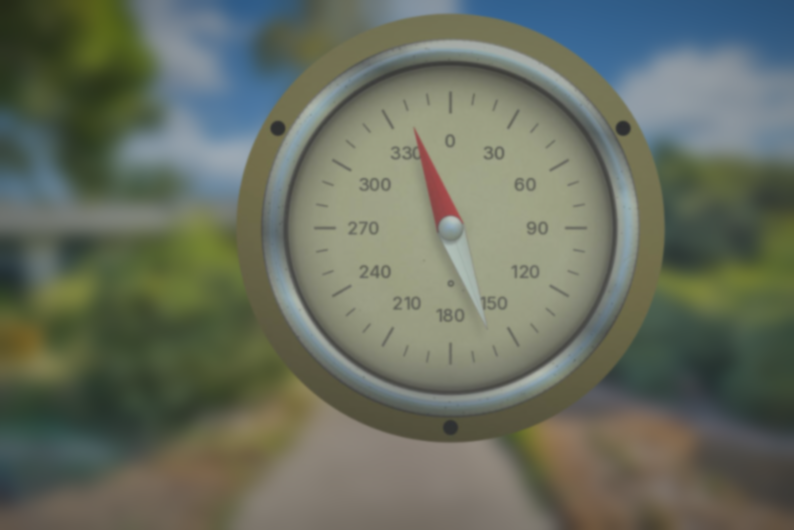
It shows 340; °
